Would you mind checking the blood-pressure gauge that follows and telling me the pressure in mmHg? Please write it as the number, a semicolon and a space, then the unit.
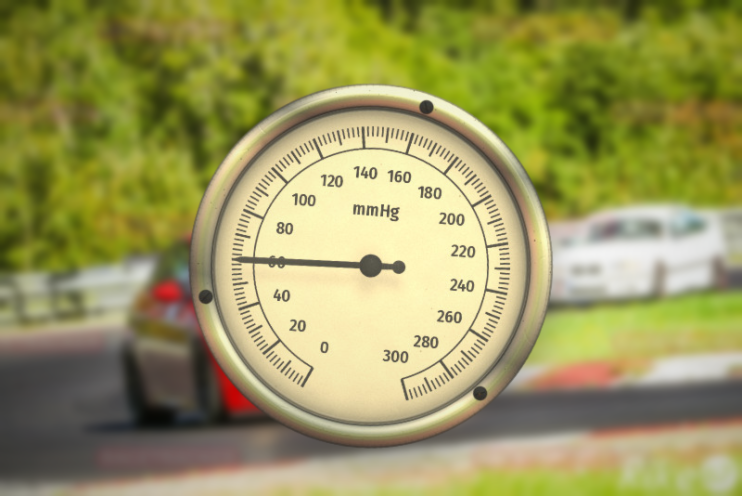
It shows 60; mmHg
